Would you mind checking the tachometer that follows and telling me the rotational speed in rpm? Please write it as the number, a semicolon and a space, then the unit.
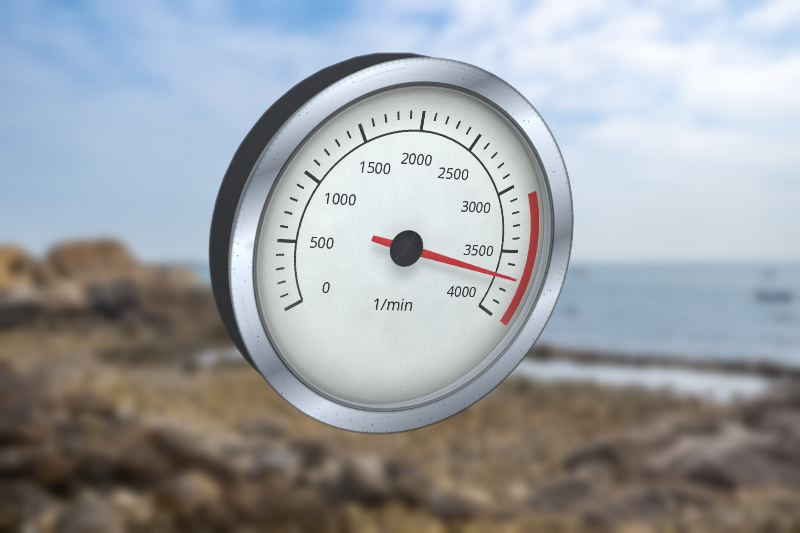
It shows 3700; rpm
